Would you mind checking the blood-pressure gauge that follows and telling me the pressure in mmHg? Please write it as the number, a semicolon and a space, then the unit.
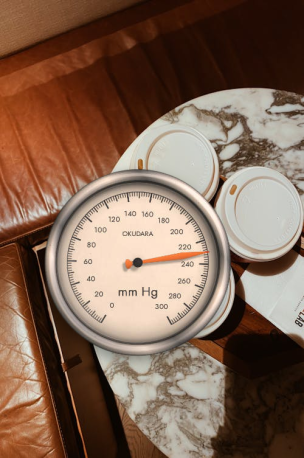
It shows 230; mmHg
